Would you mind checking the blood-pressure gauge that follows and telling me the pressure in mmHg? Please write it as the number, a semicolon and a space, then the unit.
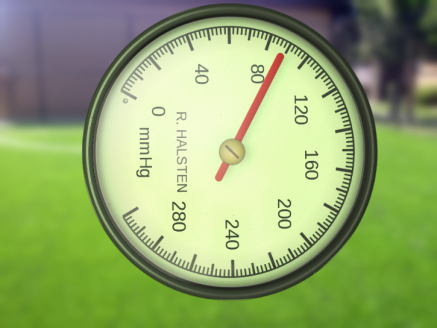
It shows 88; mmHg
